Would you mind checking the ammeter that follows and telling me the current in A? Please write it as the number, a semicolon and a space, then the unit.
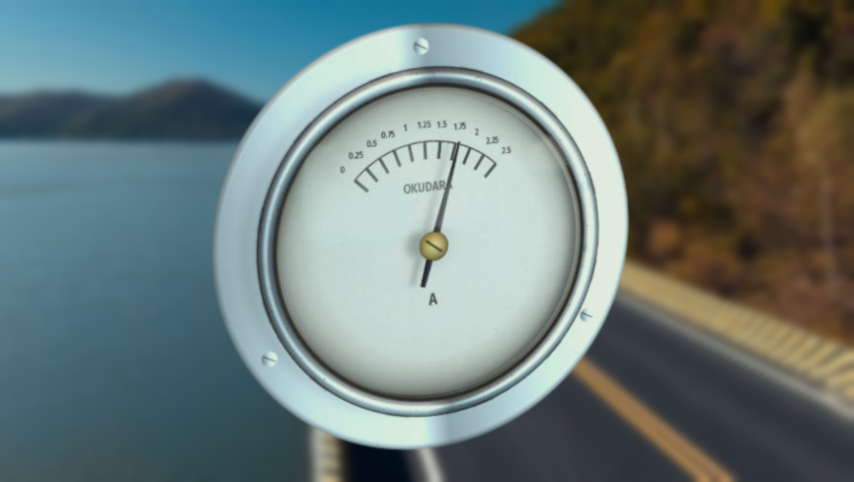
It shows 1.75; A
